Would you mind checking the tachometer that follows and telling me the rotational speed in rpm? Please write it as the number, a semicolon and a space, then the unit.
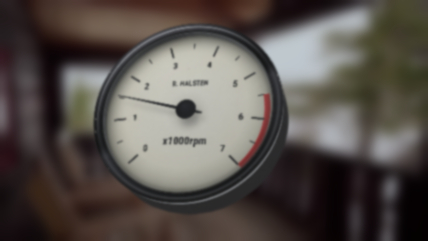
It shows 1500; rpm
